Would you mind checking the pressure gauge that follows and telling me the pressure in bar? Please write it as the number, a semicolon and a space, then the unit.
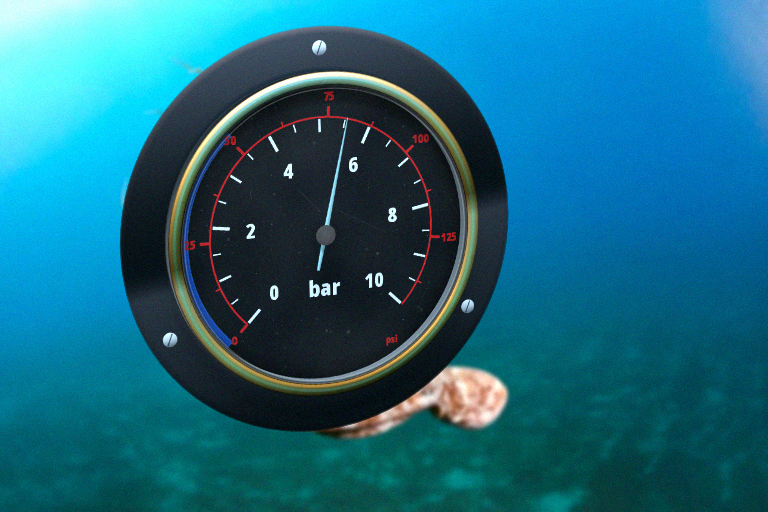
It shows 5.5; bar
